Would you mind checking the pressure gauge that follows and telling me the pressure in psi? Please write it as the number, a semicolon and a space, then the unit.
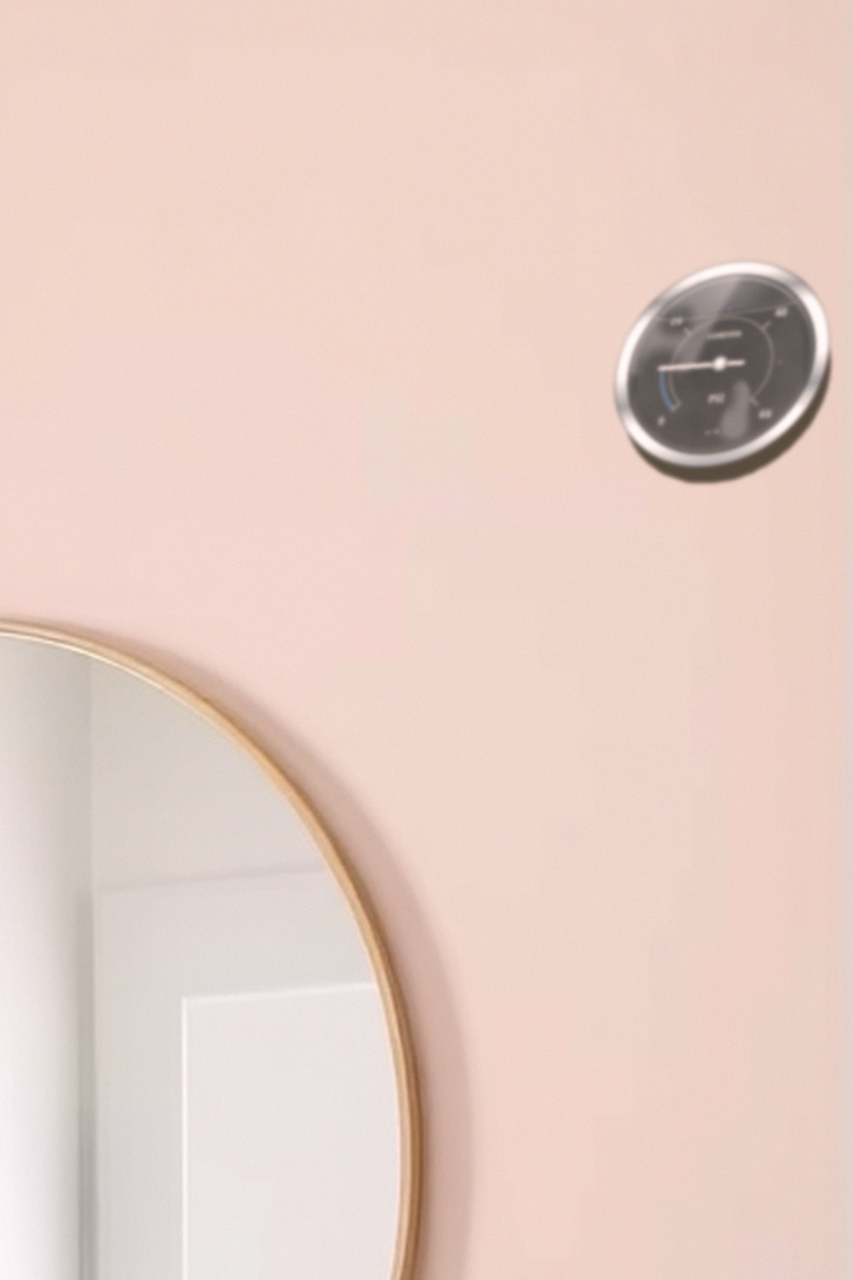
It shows 10; psi
